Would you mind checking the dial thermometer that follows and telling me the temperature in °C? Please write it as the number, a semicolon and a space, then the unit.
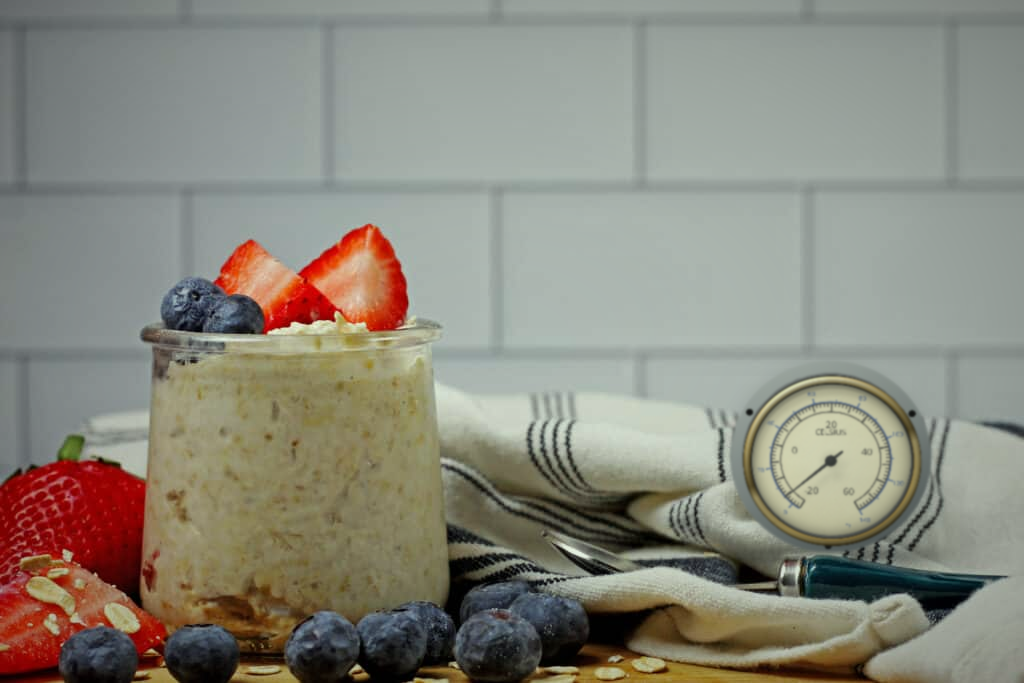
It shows -15; °C
